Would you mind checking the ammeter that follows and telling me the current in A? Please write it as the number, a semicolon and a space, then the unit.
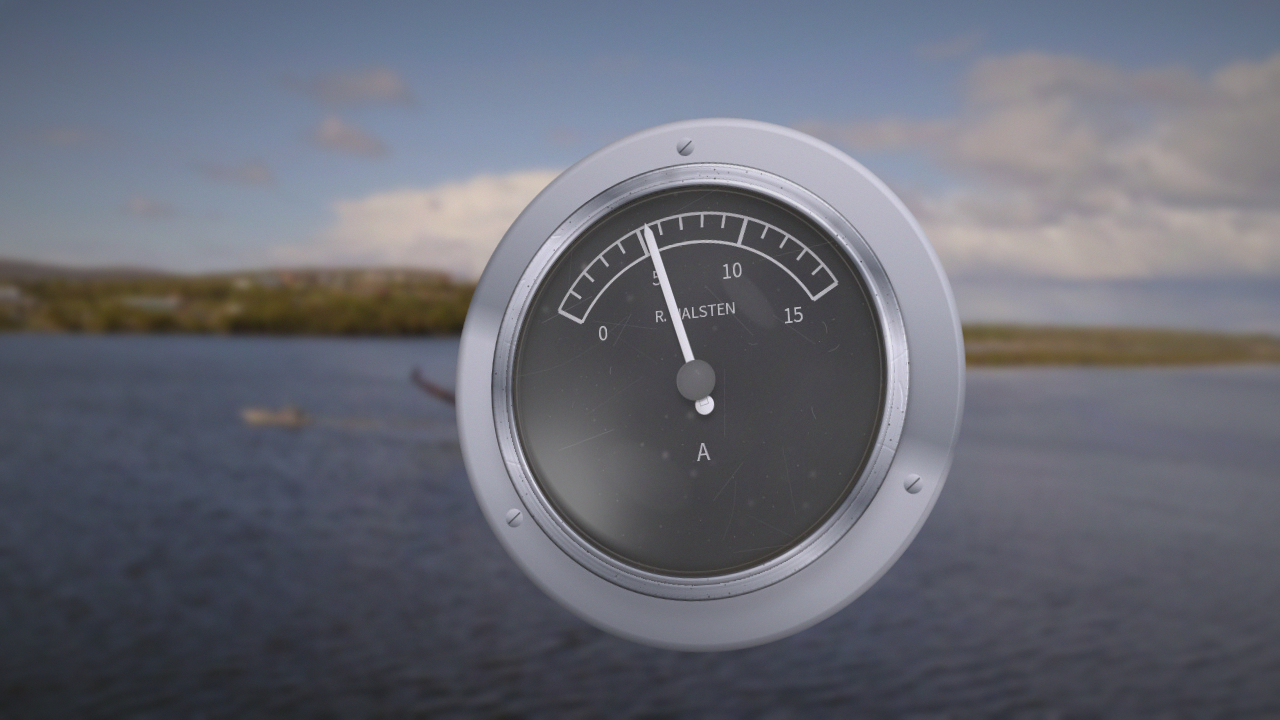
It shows 5.5; A
